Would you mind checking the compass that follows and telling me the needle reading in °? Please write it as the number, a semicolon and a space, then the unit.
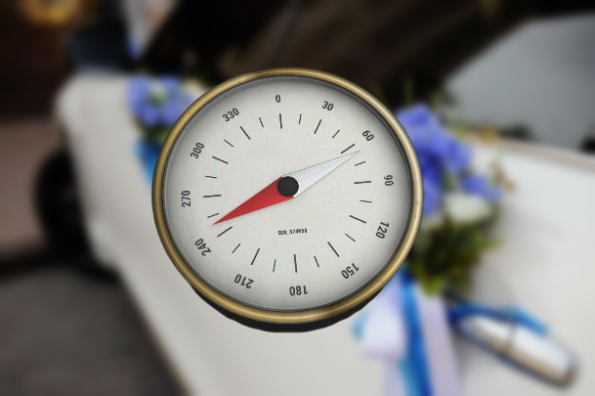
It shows 247.5; °
